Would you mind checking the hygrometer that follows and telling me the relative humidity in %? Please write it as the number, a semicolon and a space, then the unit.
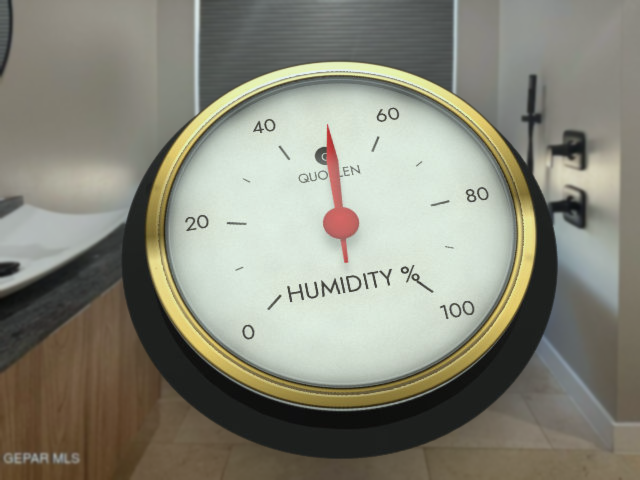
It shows 50; %
